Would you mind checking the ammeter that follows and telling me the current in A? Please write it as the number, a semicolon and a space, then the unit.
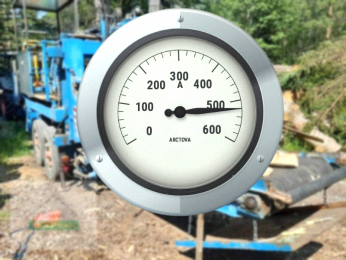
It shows 520; A
